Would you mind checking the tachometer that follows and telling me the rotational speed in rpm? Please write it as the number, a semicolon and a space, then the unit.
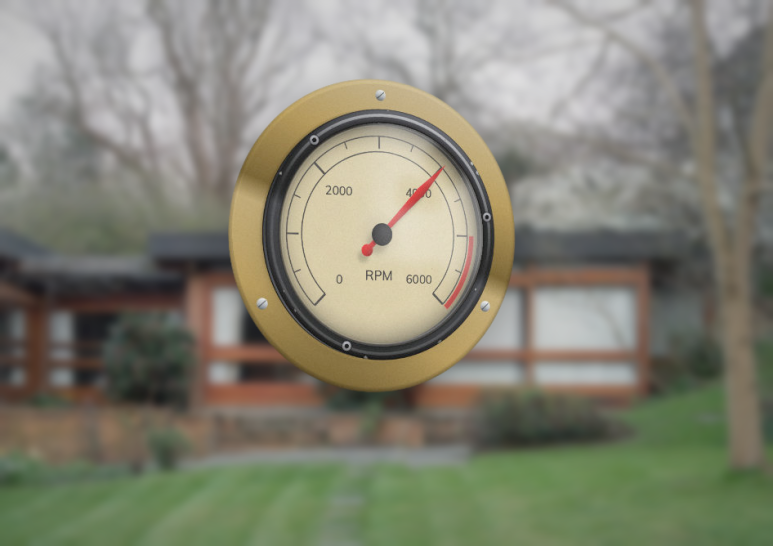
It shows 4000; rpm
